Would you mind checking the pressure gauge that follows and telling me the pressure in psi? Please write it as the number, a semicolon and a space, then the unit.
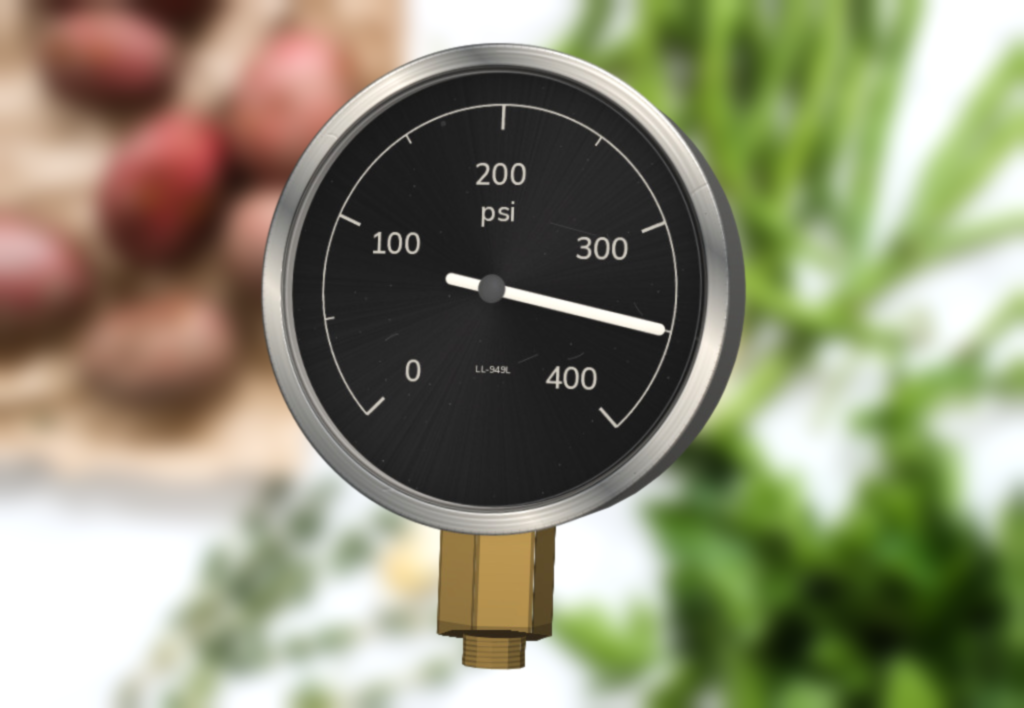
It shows 350; psi
